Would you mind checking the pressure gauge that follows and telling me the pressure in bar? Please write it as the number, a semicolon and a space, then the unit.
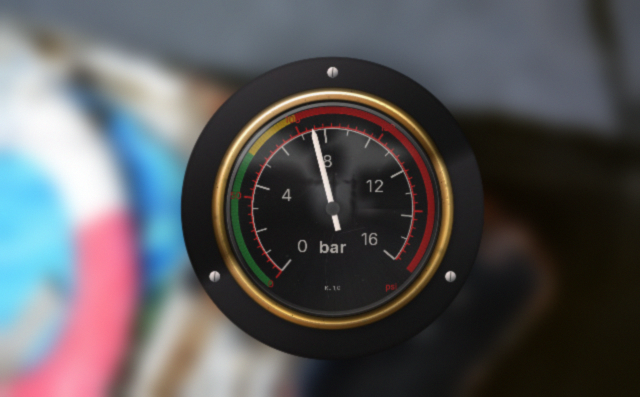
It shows 7.5; bar
